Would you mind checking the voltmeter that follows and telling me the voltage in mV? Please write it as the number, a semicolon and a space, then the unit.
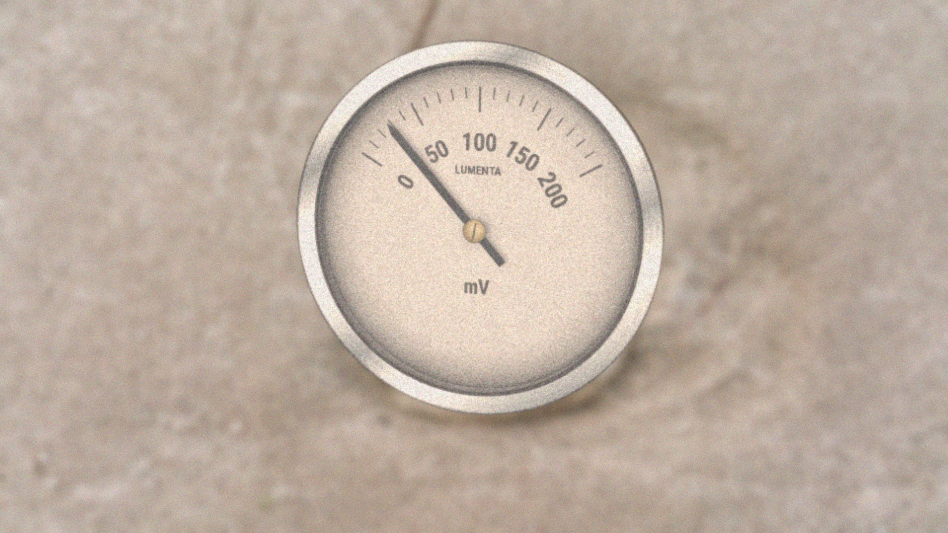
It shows 30; mV
